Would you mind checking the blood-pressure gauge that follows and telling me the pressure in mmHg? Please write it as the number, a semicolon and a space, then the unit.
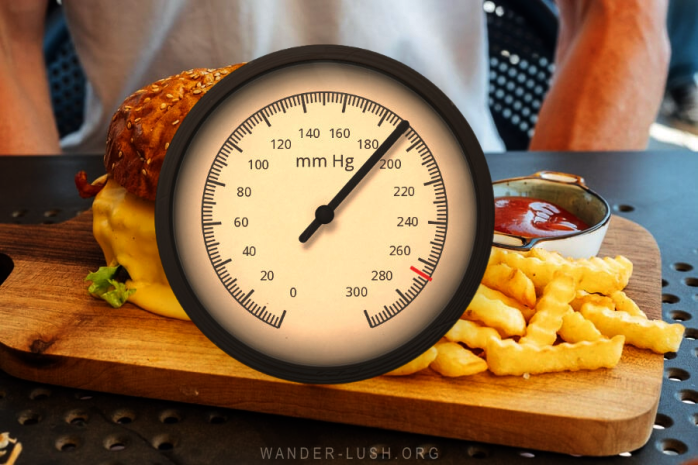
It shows 190; mmHg
